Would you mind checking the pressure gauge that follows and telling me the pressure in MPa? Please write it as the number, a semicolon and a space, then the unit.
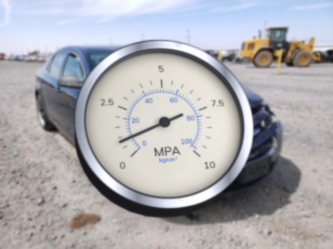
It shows 0.75; MPa
